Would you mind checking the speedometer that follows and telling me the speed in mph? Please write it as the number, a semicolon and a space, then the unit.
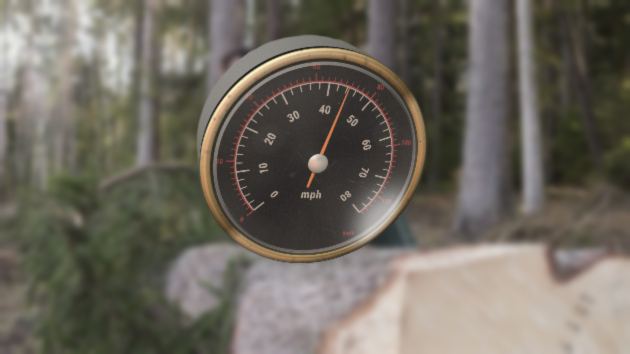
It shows 44; mph
